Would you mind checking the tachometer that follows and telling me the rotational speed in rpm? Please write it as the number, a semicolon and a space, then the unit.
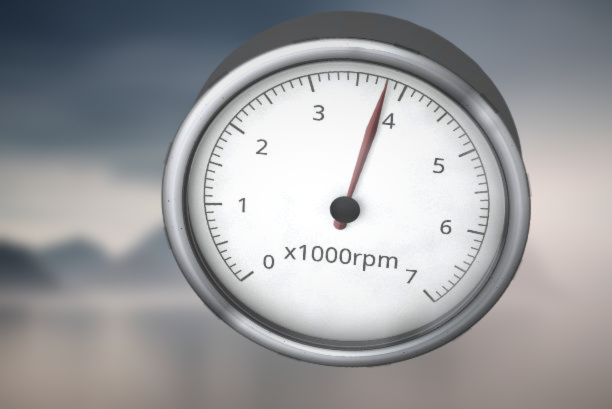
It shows 3800; rpm
